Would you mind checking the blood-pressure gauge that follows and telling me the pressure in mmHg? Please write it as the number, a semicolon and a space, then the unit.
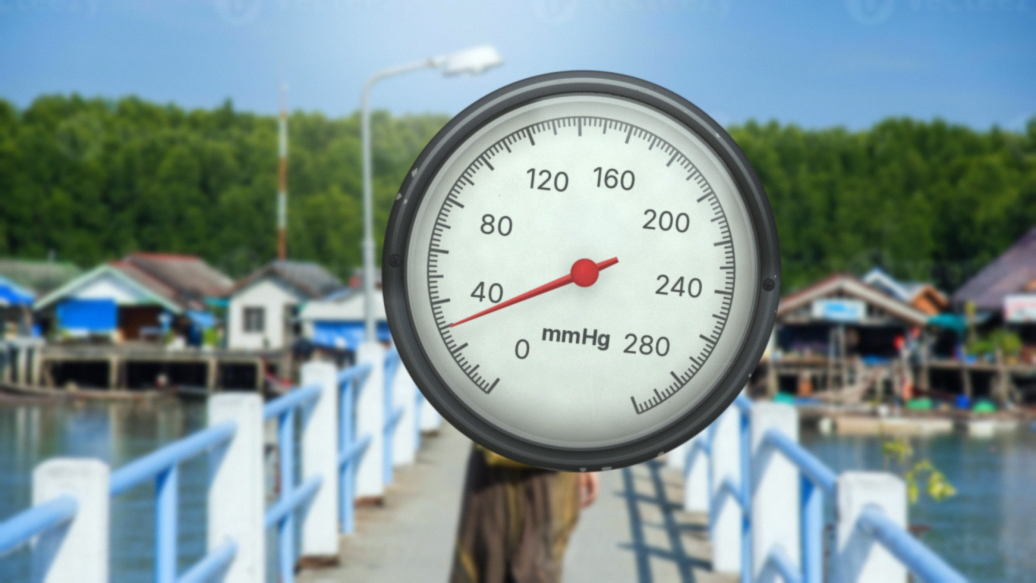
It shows 30; mmHg
